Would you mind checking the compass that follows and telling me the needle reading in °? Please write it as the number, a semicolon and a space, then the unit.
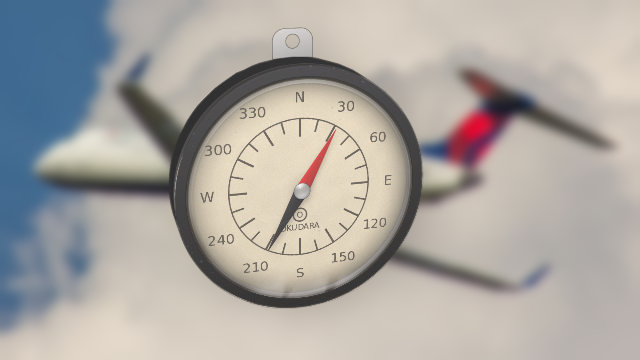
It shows 30; °
